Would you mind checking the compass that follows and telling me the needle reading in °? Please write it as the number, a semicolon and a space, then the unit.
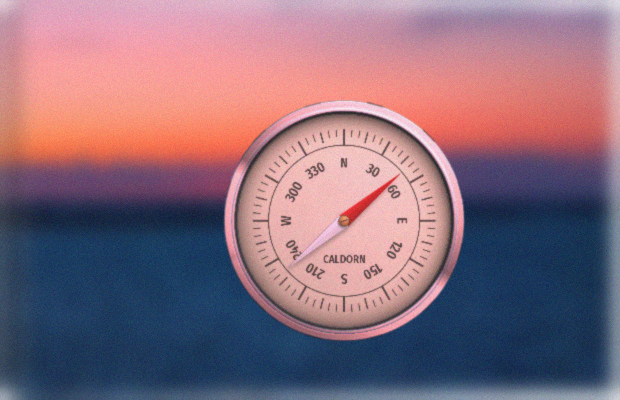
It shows 50; °
